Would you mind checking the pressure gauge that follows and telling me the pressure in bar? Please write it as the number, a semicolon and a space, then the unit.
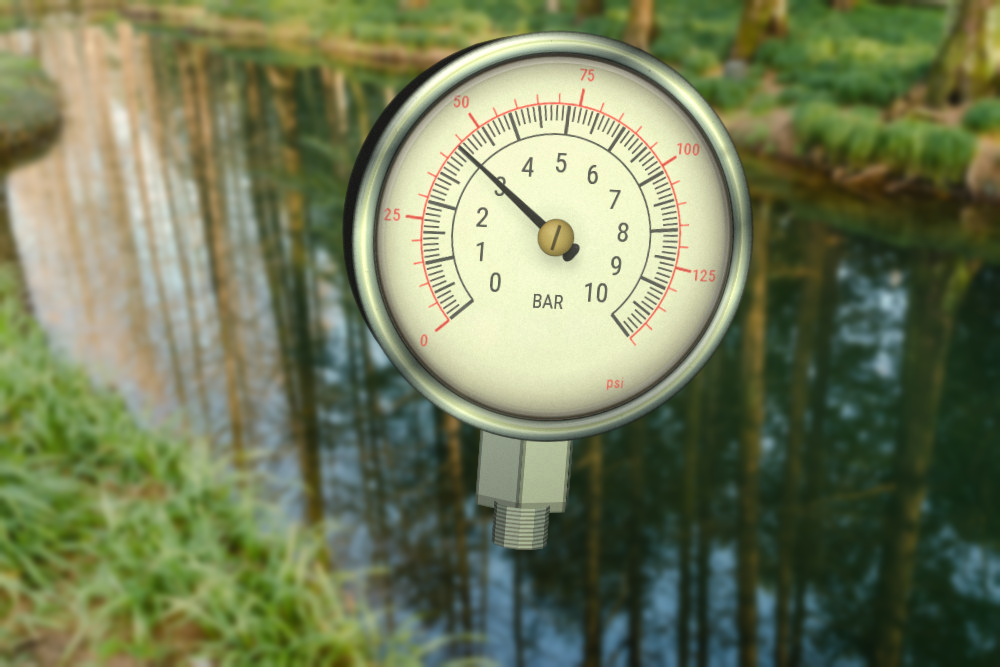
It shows 3; bar
